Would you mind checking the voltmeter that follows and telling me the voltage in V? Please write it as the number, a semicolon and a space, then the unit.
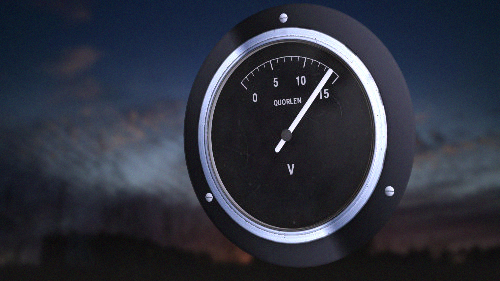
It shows 14; V
